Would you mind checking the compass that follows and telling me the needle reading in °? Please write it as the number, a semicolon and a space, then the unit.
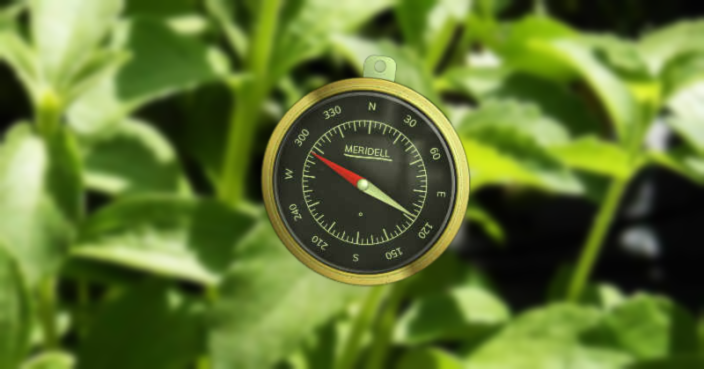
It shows 295; °
